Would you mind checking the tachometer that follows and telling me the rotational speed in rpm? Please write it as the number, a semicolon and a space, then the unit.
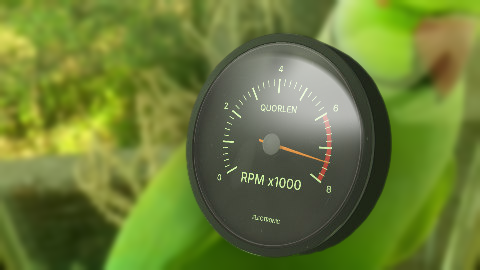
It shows 7400; rpm
